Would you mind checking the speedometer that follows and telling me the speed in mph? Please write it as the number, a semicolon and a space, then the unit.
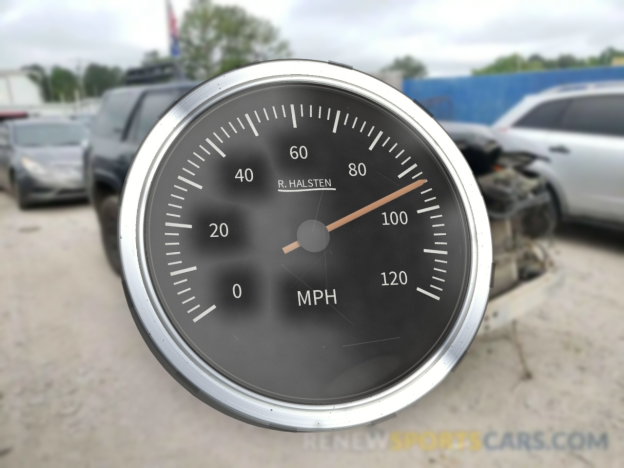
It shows 94; mph
